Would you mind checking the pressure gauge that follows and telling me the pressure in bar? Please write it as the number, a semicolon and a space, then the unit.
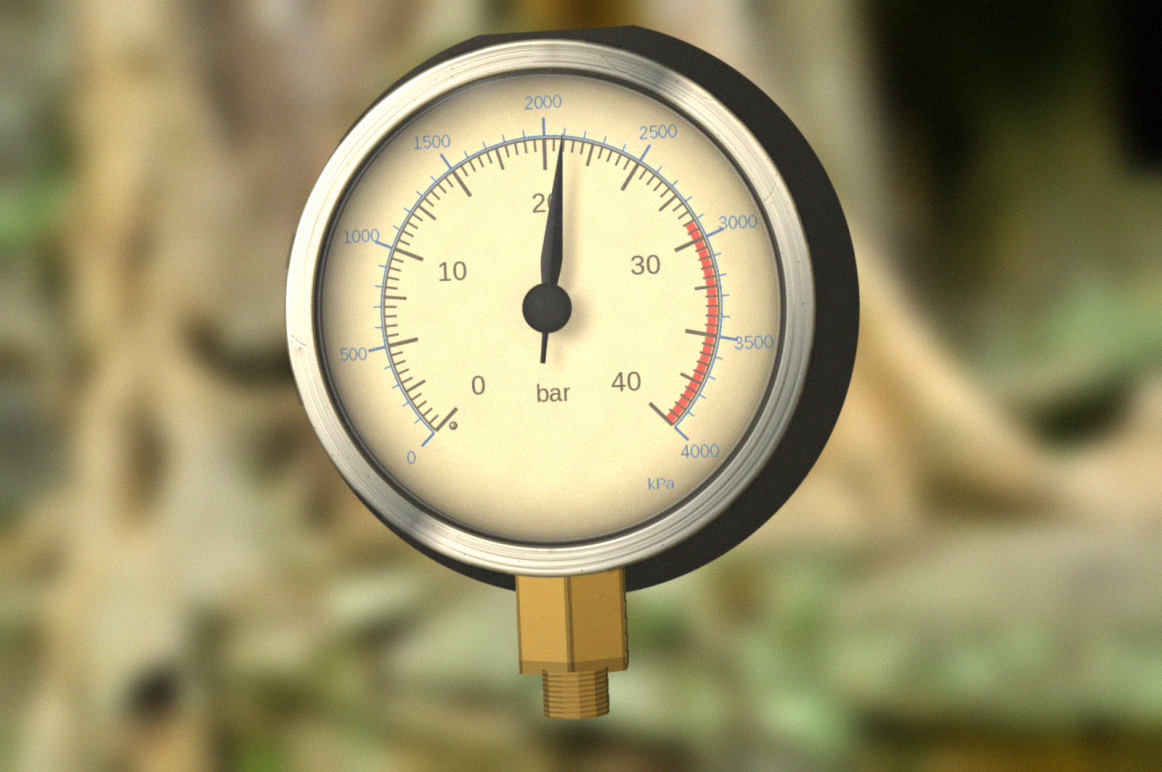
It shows 21; bar
